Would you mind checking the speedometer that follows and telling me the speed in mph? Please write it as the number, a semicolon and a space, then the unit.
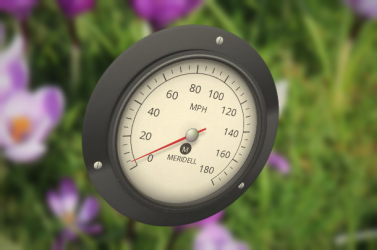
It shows 5; mph
